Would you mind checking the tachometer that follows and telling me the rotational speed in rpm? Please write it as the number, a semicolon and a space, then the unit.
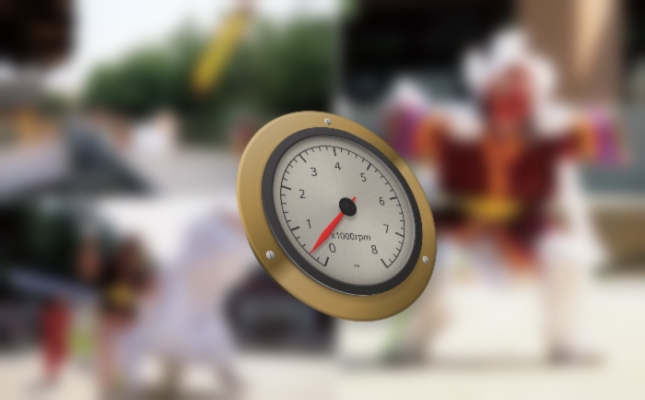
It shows 400; rpm
